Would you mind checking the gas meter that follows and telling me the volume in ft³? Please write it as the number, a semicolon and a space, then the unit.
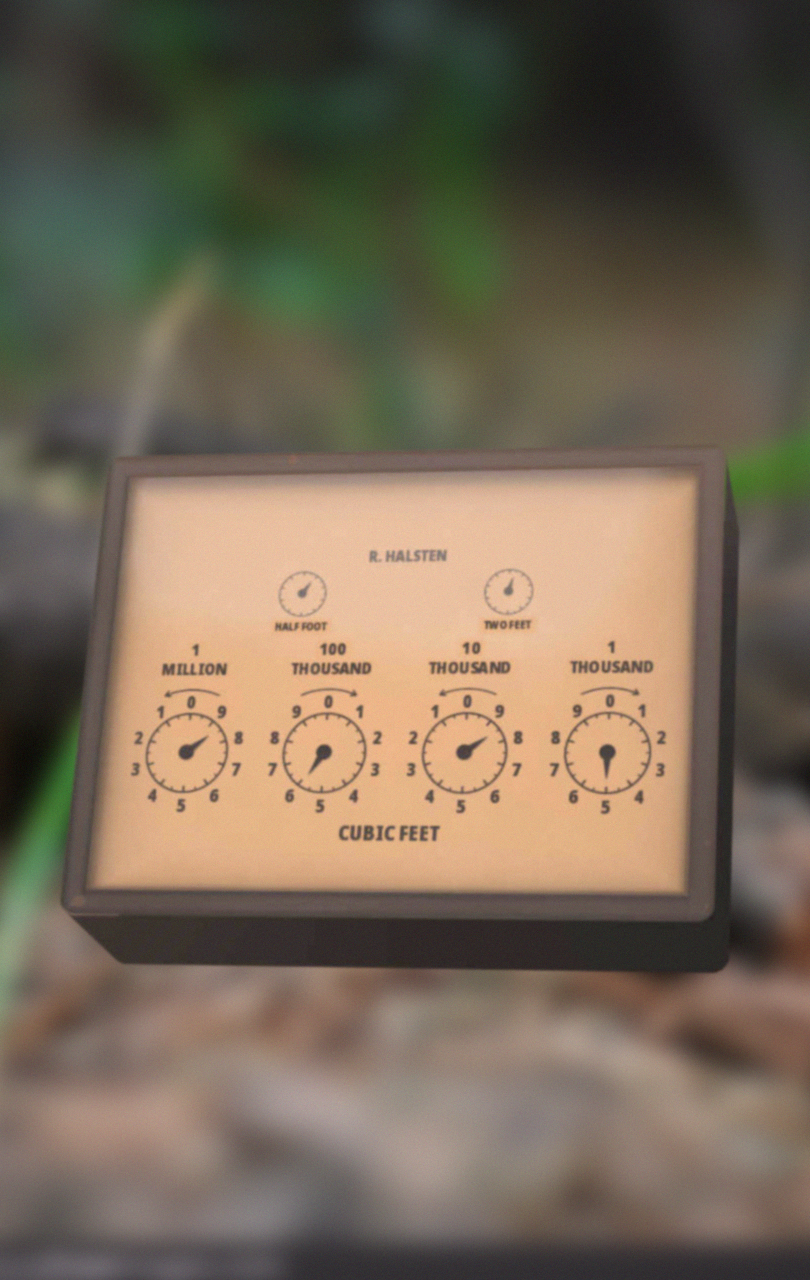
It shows 858500; ft³
